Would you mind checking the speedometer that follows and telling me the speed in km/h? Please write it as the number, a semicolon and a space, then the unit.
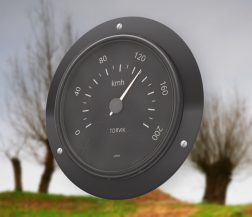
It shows 130; km/h
